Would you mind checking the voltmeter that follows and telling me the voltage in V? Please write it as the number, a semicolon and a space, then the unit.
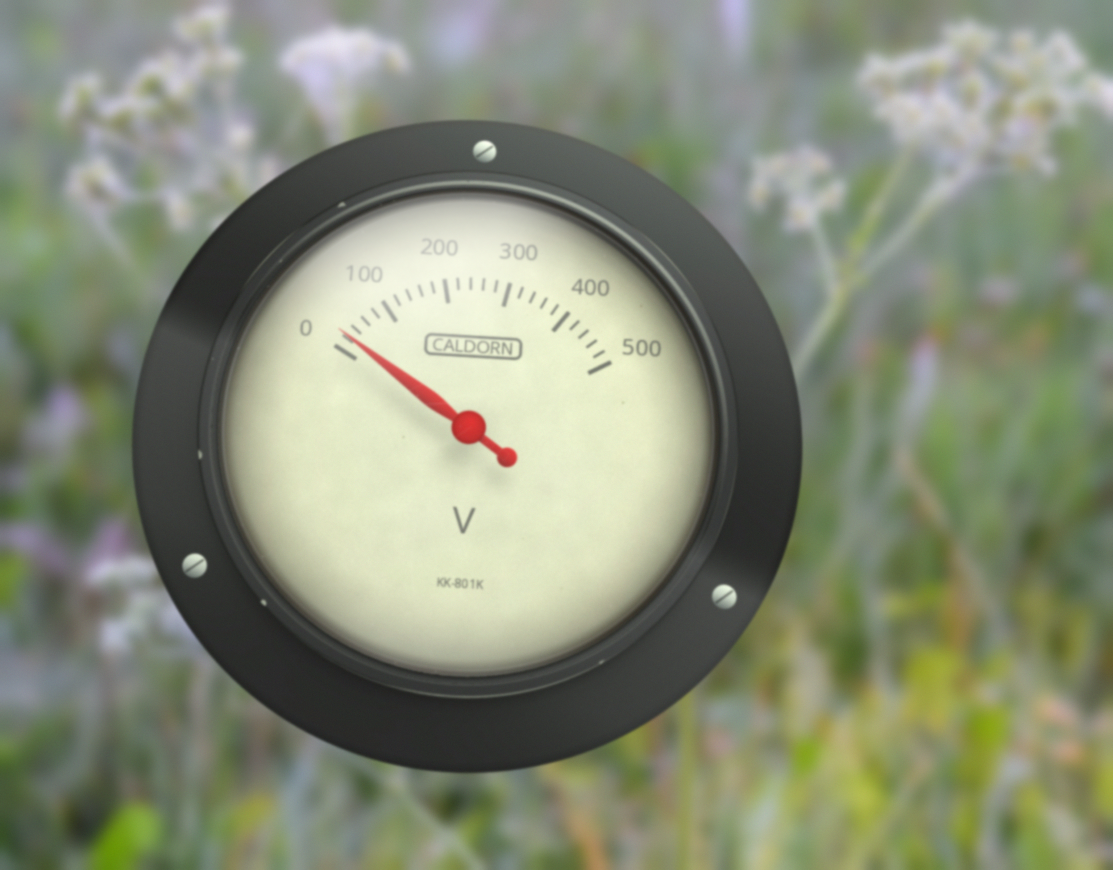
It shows 20; V
